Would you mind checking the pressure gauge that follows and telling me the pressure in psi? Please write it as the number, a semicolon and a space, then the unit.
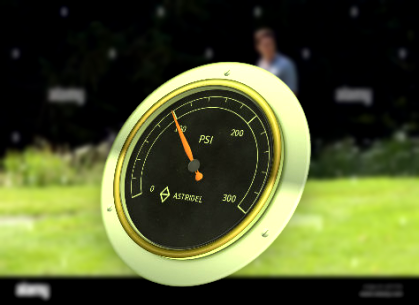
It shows 100; psi
